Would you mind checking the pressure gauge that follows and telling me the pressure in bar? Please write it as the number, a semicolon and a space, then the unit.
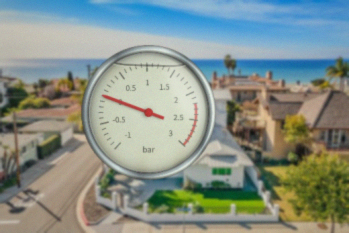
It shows 0; bar
